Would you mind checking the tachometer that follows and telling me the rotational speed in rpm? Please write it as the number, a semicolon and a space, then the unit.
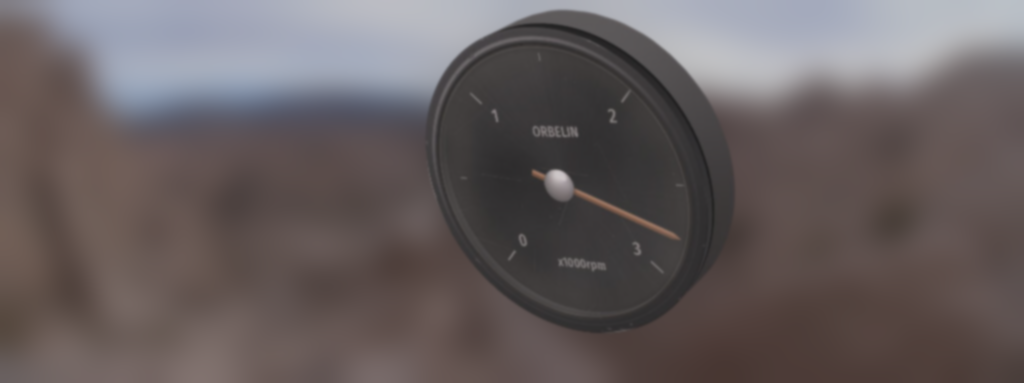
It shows 2750; rpm
